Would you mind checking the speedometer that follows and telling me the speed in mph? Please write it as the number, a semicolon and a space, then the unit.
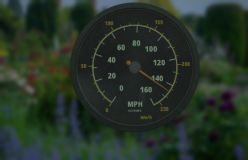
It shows 145; mph
